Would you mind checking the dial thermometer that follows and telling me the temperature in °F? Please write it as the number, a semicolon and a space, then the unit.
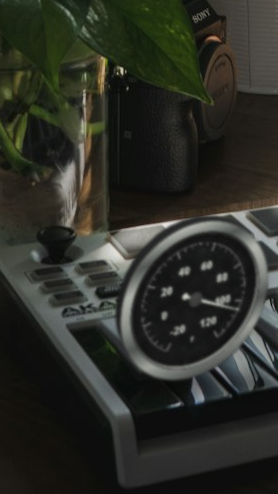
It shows 104; °F
